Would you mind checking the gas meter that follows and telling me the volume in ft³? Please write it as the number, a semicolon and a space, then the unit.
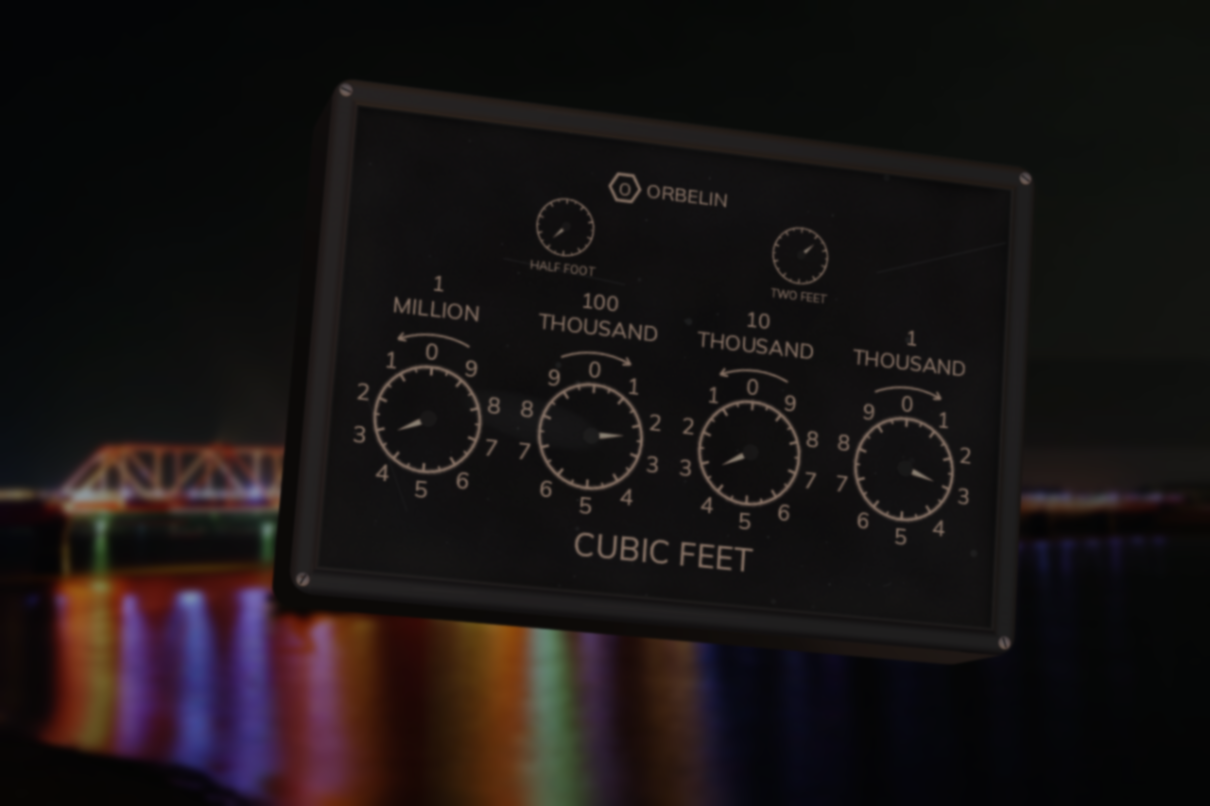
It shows 323300; ft³
